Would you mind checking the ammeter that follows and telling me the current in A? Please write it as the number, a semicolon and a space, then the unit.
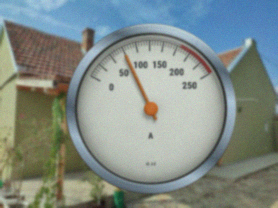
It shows 75; A
